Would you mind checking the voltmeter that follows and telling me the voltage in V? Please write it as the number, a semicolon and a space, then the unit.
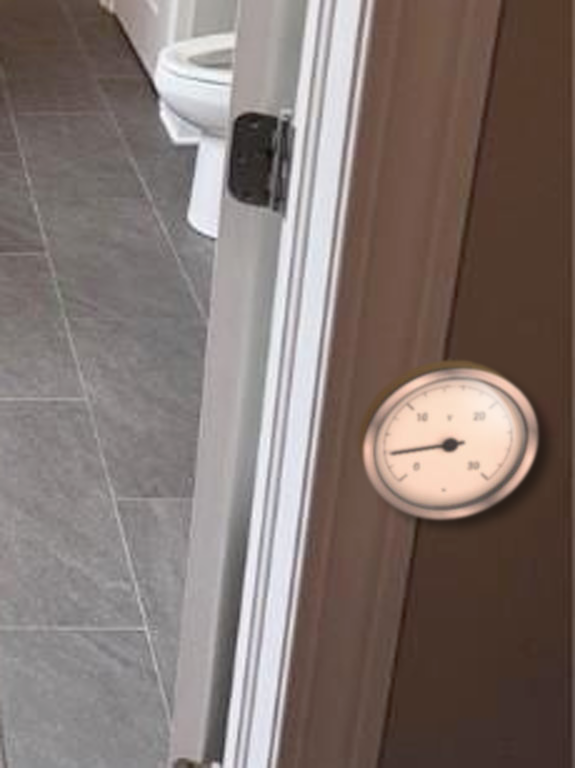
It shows 4; V
